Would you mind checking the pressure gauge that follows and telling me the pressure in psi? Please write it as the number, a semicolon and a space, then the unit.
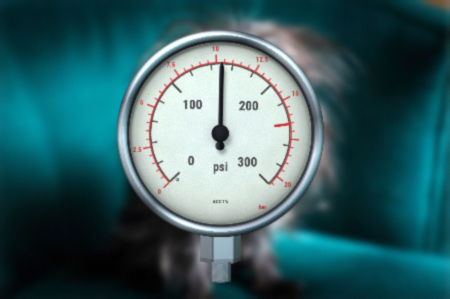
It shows 150; psi
